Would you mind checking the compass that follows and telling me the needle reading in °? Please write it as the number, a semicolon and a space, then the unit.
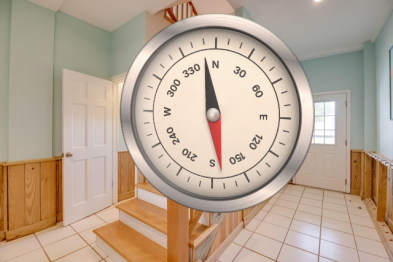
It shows 170; °
